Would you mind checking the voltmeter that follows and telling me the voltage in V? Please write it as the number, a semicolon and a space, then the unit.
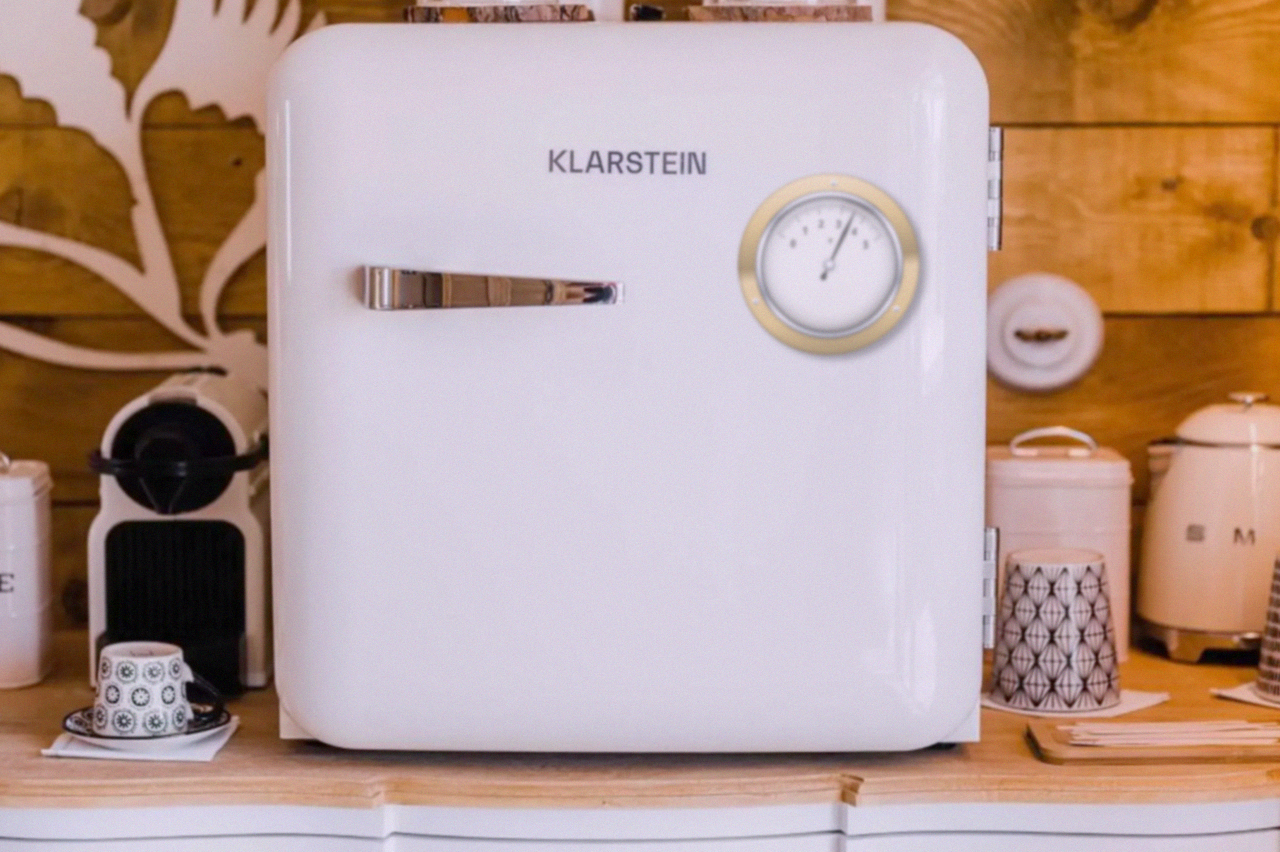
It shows 3.5; V
